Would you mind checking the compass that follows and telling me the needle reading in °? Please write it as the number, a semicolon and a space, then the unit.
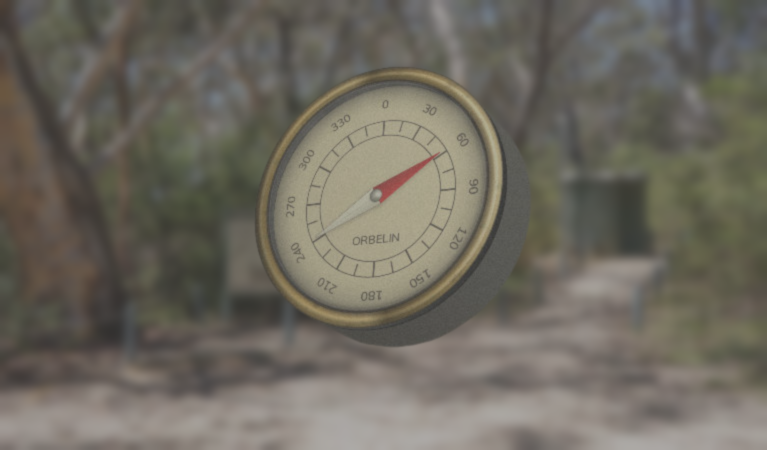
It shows 60; °
